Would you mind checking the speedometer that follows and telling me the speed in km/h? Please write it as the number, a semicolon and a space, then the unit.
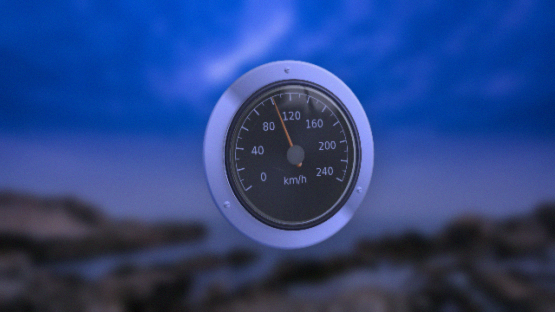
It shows 100; km/h
